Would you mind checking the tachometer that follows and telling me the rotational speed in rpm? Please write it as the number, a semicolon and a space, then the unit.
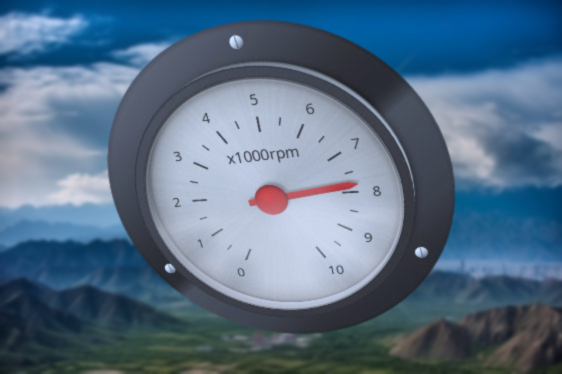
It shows 7750; rpm
